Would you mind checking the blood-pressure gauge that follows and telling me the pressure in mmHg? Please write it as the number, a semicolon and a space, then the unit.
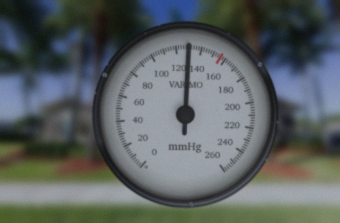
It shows 130; mmHg
